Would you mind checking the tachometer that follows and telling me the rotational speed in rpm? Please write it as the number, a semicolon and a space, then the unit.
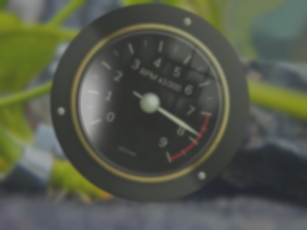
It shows 7750; rpm
